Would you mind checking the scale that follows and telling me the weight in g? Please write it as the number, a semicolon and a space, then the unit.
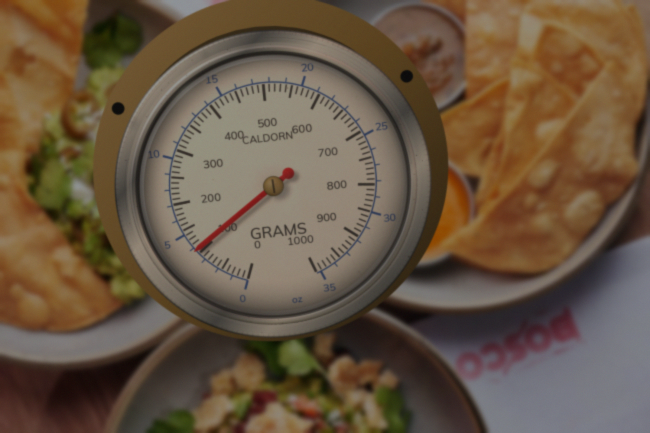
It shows 110; g
